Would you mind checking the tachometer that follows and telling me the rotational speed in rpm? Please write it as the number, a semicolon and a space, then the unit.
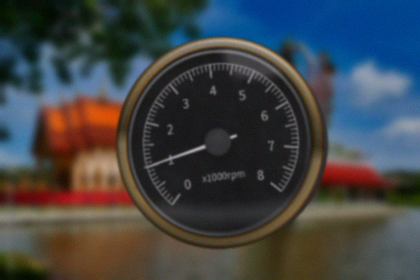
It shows 1000; rpm
